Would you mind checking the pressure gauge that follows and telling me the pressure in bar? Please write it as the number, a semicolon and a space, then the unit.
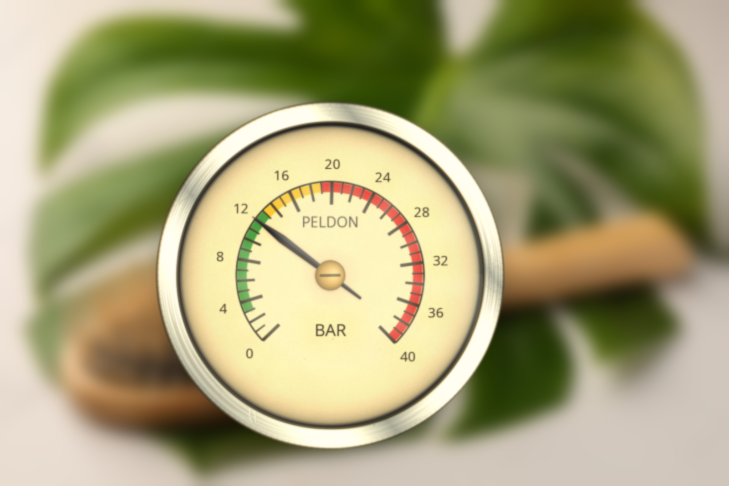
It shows 12; bar
